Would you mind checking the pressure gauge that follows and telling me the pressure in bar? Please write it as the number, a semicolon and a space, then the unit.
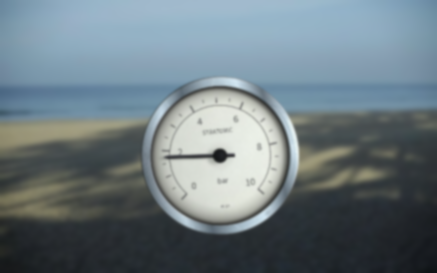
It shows 1.75; bar
